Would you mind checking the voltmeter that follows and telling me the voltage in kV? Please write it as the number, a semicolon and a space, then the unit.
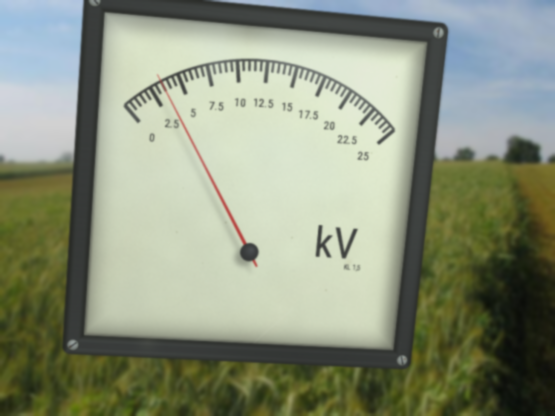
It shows 3.5; kV
